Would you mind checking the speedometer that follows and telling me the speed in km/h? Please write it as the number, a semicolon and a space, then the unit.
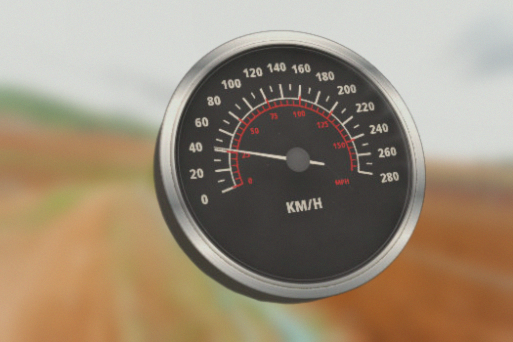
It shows 40; km/h
